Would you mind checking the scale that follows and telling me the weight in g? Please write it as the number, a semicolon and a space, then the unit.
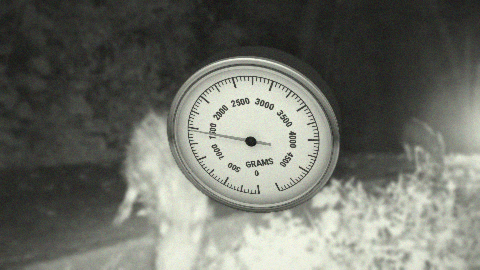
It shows 1500; g
